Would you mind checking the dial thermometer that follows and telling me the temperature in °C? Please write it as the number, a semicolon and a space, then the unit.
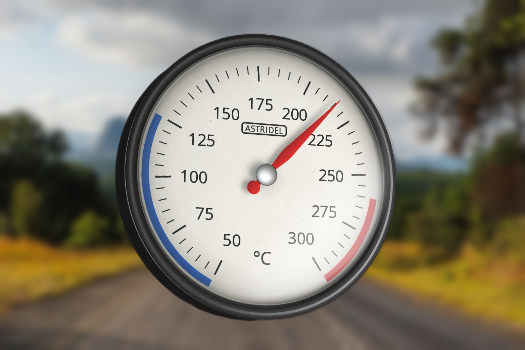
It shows 215; °C
